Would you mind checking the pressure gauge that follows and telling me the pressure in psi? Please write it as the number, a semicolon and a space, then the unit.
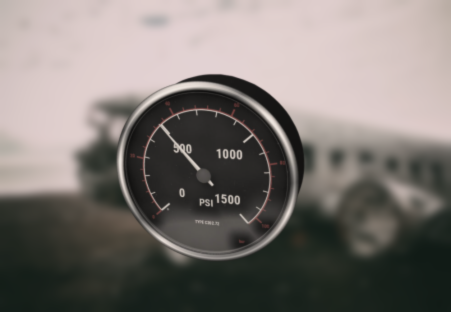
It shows 500; psi
